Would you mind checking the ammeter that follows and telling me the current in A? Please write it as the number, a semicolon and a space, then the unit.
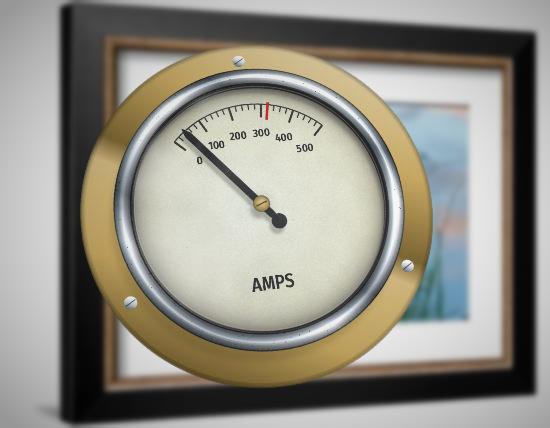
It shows 40; A
